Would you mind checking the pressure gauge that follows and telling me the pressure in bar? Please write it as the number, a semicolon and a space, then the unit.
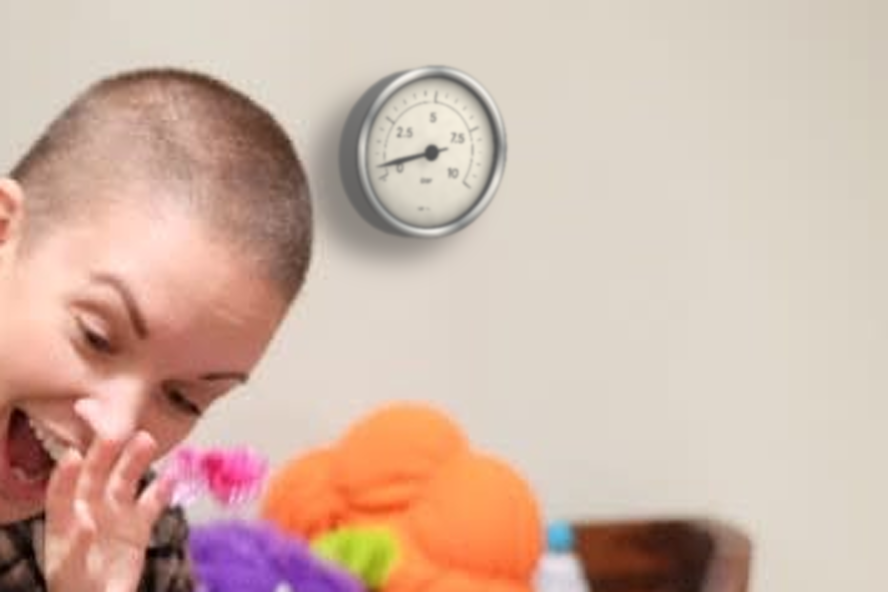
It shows 0.5; bar
